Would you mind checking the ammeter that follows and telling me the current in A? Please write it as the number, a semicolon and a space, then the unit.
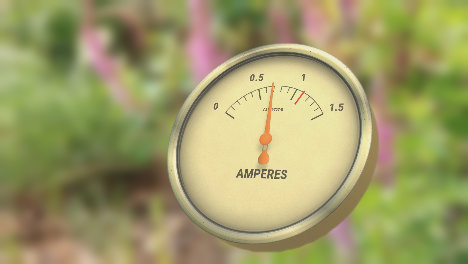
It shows 0.7; A
